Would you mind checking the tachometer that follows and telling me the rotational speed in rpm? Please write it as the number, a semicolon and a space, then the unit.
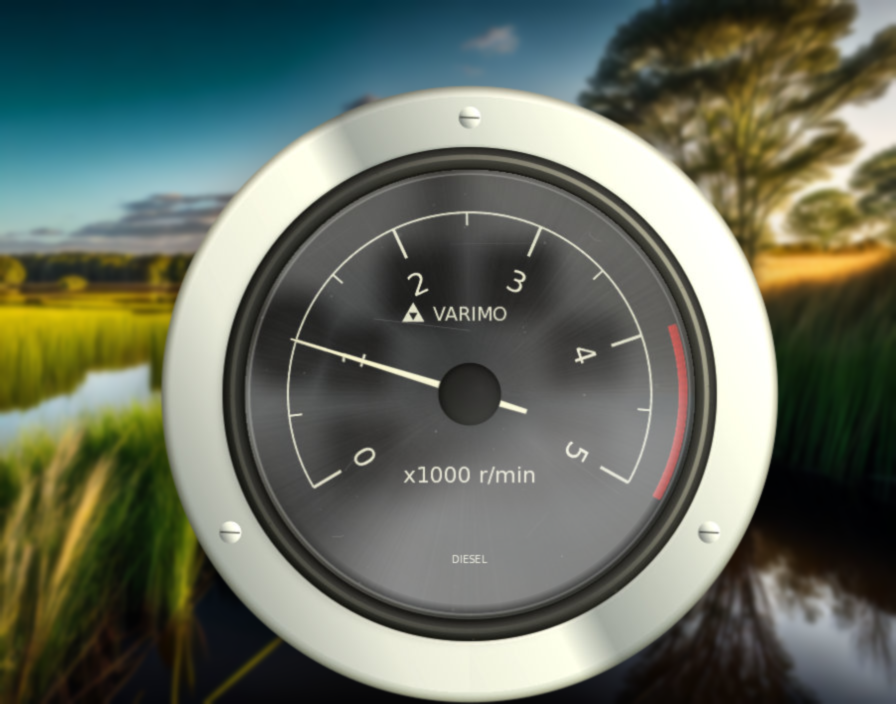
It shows 1000; rpm
